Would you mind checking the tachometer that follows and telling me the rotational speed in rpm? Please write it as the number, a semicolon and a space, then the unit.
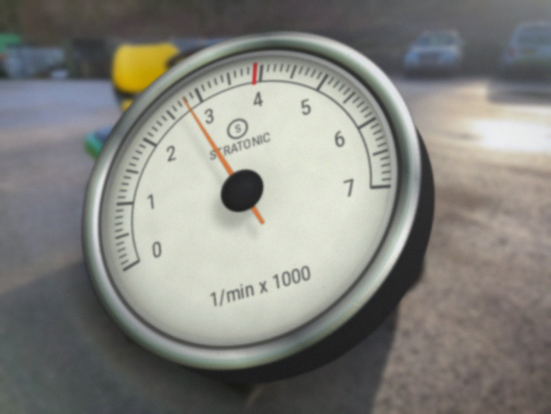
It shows 2800; rpm
